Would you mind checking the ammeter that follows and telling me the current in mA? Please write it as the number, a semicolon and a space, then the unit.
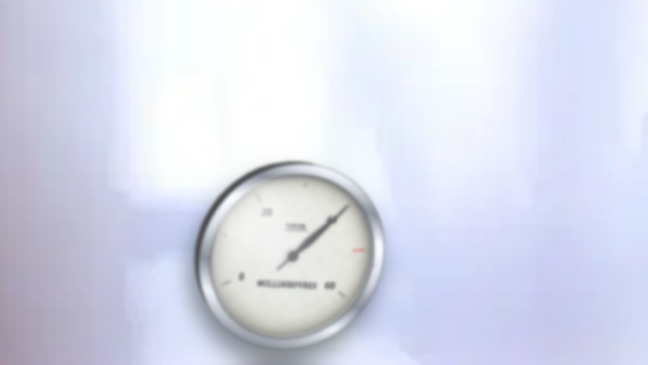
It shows 40; mA
